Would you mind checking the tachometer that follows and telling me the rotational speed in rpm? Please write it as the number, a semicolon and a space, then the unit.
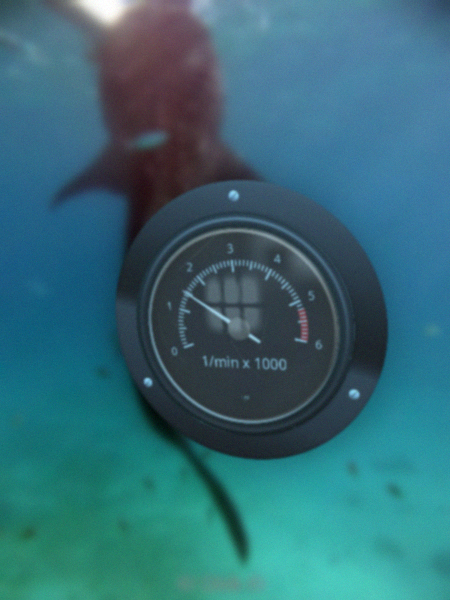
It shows 1500; rpm
